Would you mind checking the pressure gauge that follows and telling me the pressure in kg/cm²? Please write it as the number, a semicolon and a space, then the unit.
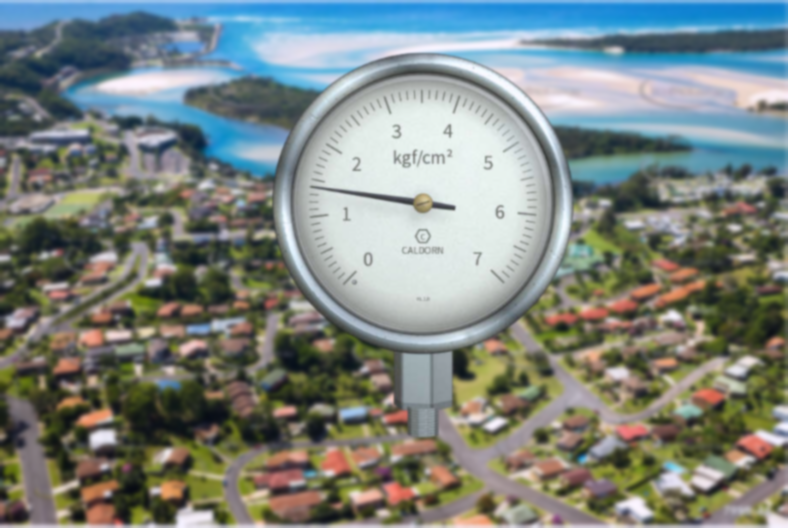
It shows 1.4; kg/cm²
